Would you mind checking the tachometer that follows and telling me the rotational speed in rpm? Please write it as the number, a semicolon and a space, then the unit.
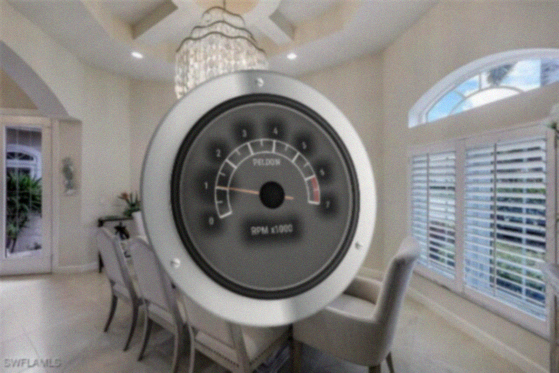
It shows 1000; rpm
